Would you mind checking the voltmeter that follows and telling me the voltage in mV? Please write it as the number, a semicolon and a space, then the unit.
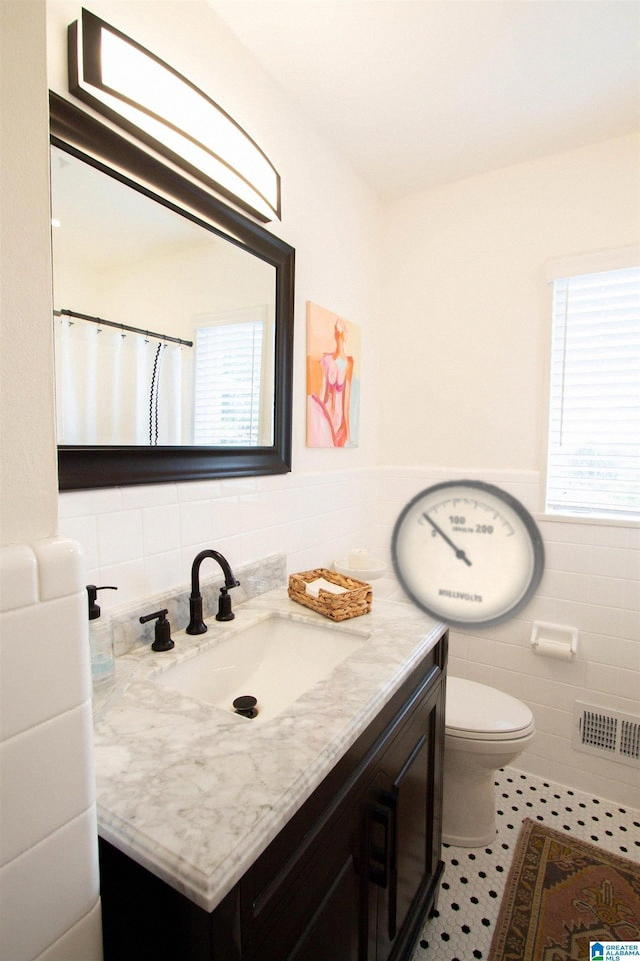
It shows 25; mV
